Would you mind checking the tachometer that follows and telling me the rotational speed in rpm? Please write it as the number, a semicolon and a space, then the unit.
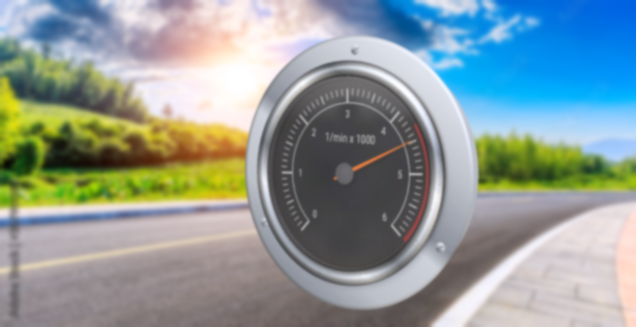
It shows 4500; rpm
